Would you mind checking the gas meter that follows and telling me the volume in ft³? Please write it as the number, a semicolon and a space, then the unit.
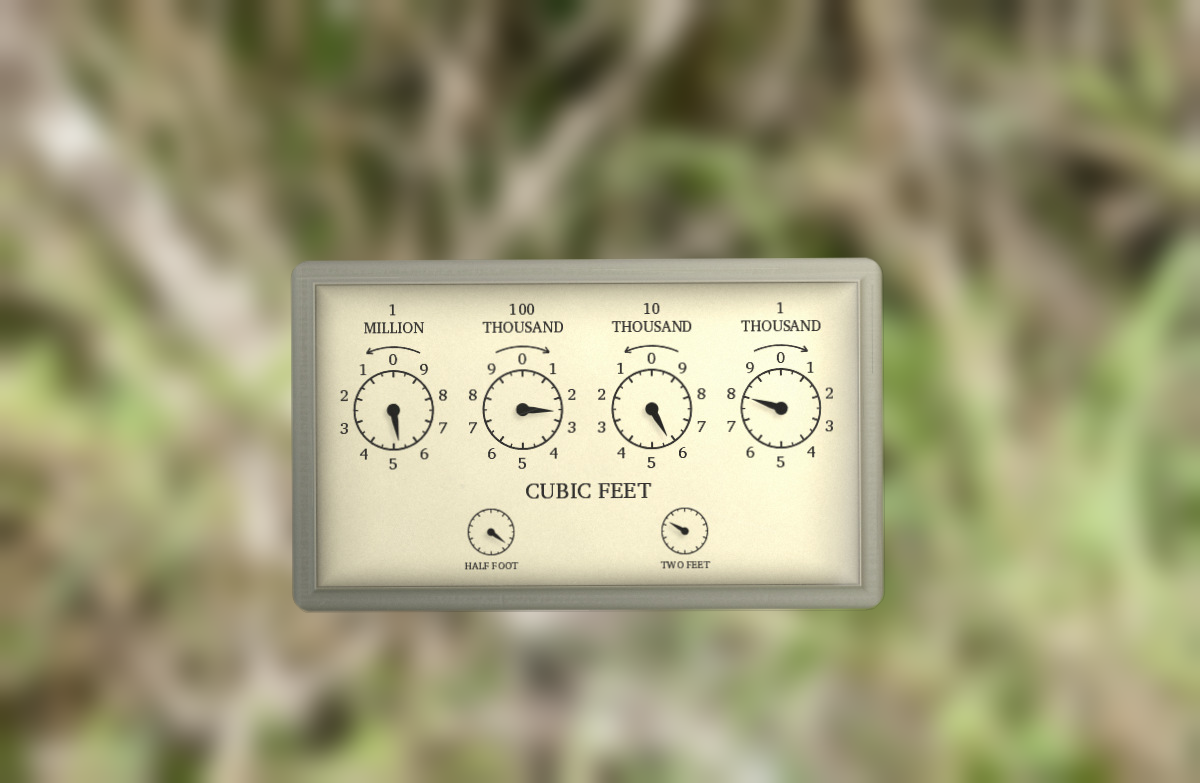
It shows 525800; ft³
